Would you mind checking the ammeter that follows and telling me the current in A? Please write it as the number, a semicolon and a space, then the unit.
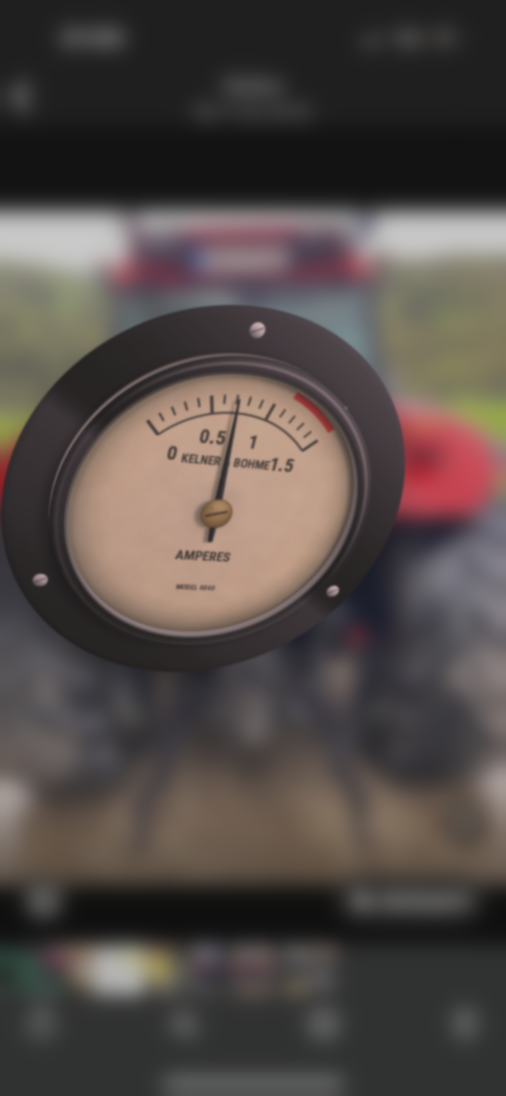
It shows 0.7; A
